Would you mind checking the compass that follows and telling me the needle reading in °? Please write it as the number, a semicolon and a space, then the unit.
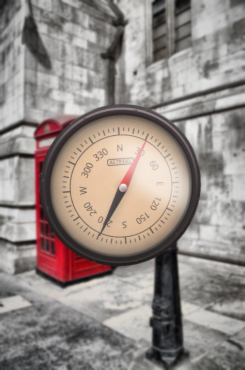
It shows 30; °
